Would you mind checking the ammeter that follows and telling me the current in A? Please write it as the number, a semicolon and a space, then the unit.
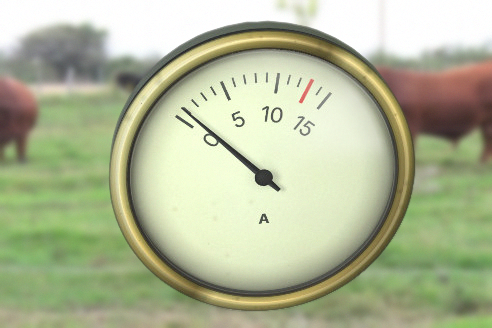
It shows 1; A
